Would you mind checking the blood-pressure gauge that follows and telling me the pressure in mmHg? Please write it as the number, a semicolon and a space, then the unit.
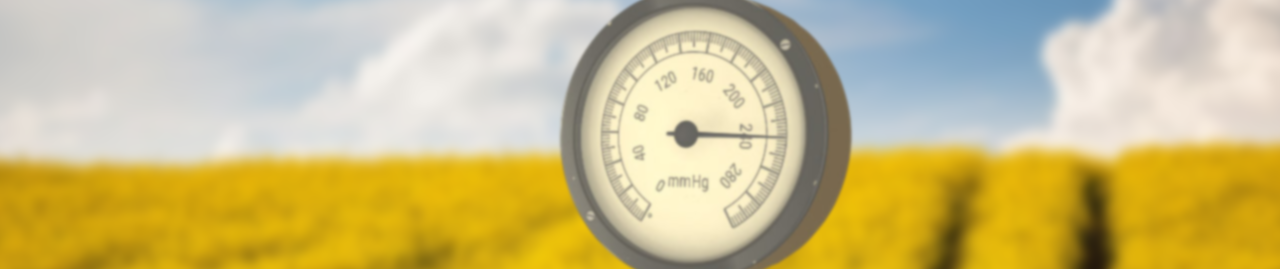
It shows 240; mmHg
